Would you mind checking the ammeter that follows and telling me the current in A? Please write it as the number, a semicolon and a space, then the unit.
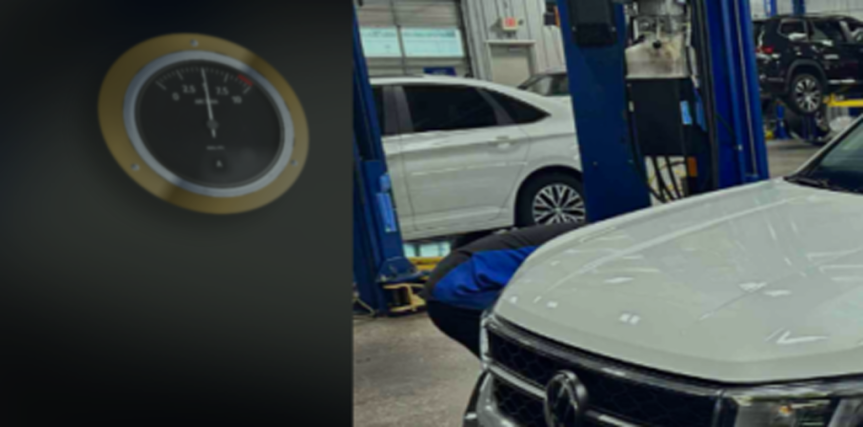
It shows 5; A
